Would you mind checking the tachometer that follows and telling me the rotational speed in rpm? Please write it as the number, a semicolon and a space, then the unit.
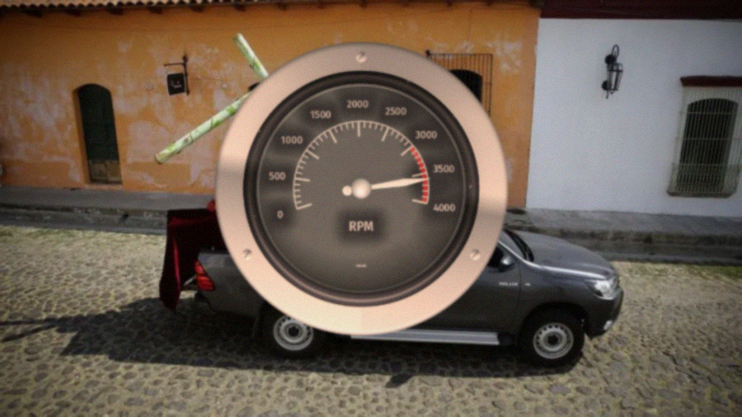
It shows 3600; rpm
